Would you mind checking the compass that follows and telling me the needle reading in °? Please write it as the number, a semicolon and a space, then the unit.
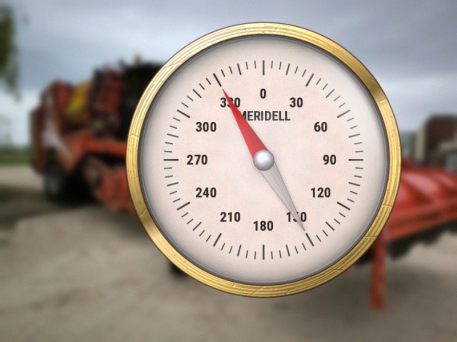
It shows 330; °
